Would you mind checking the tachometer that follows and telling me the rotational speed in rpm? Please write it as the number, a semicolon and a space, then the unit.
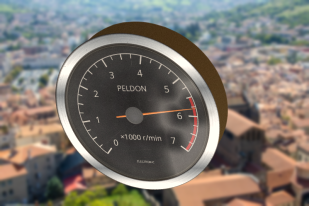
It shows 5750; rpm
